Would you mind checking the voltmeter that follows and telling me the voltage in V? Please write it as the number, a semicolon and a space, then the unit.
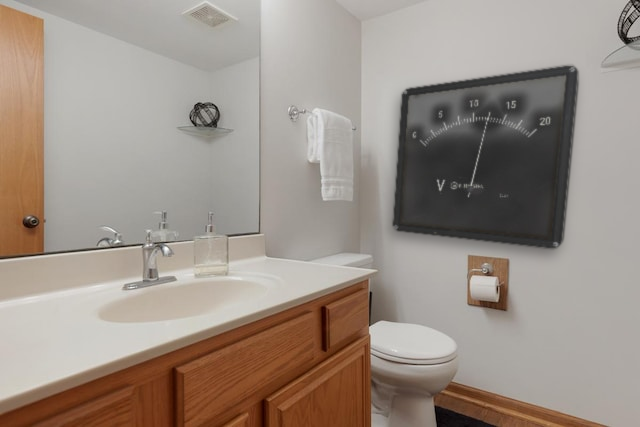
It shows 12.5; V
